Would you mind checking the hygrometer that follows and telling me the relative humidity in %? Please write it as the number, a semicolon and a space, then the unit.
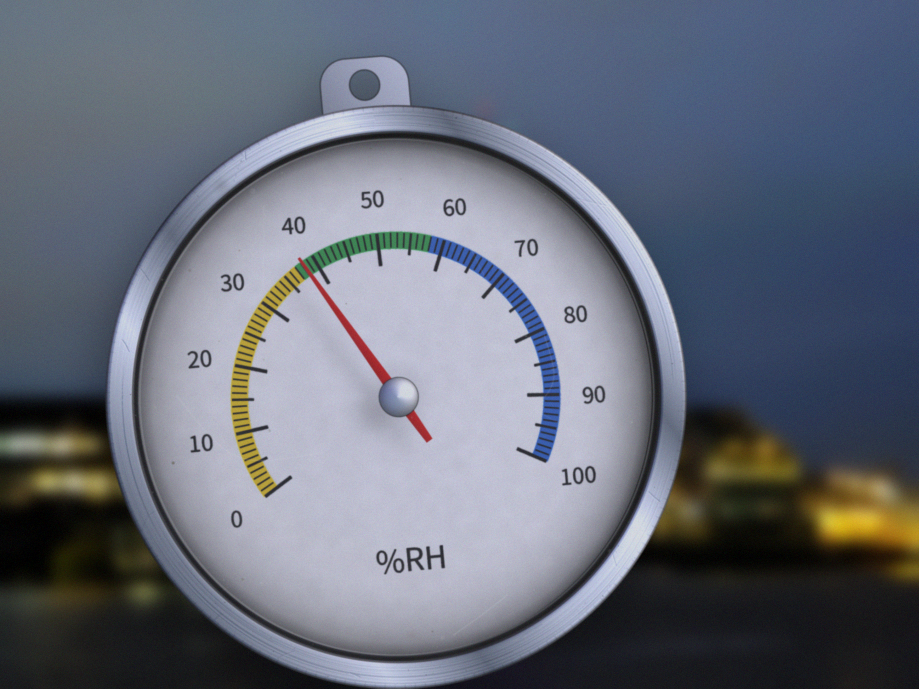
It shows 38; %
